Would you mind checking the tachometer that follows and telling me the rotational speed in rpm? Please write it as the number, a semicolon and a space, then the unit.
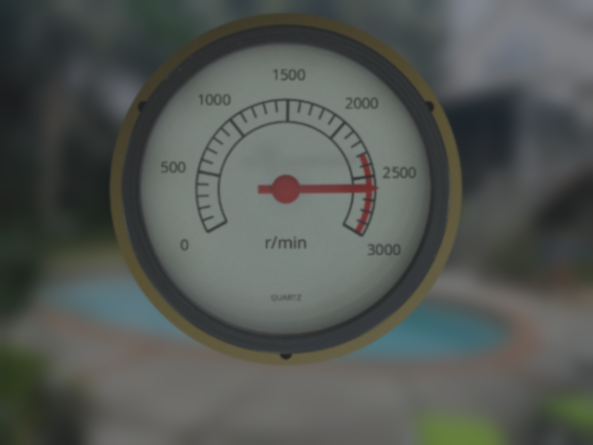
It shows 2600; rpm
